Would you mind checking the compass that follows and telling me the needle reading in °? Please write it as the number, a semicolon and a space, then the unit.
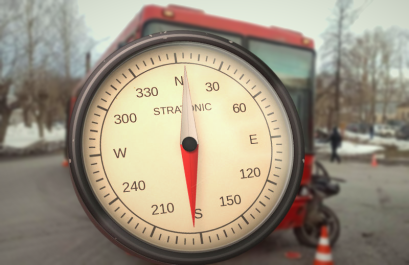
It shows 185; °
